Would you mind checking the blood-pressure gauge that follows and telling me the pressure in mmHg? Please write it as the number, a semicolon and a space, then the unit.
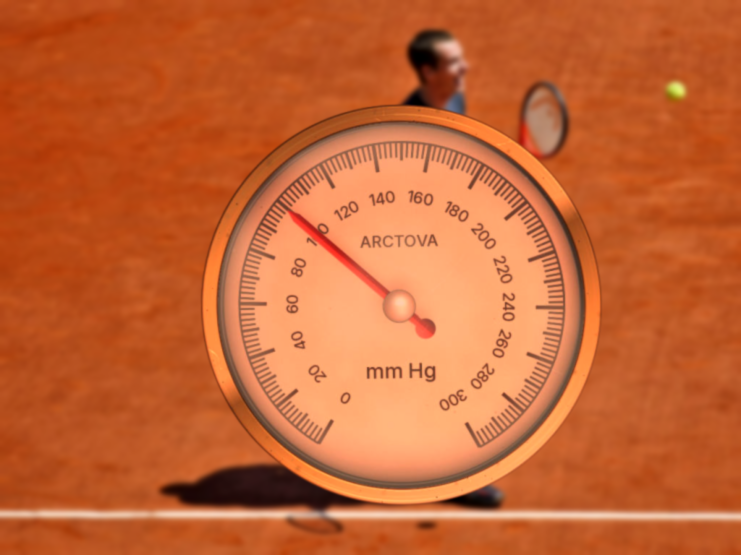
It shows 100; mmHg
